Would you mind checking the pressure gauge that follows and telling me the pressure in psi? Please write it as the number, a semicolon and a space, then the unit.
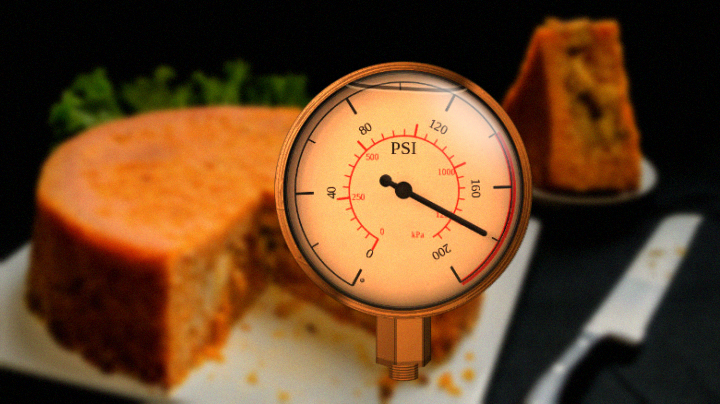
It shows 180; psi
